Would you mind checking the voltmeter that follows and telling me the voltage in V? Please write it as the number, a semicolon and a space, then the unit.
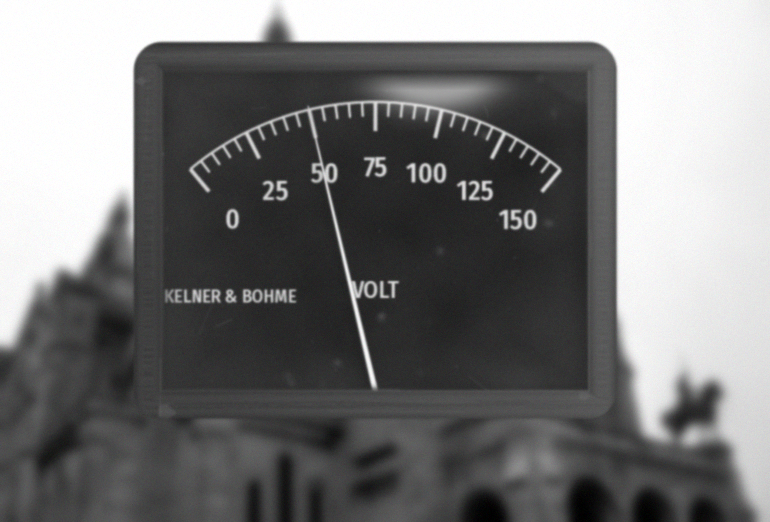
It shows 50; V
